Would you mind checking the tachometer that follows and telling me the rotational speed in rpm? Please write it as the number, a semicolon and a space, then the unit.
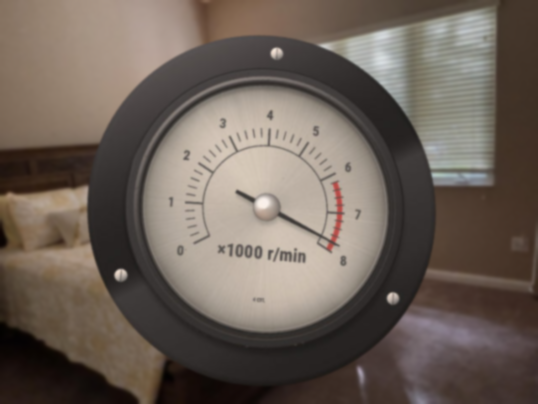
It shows 7800; rpm
